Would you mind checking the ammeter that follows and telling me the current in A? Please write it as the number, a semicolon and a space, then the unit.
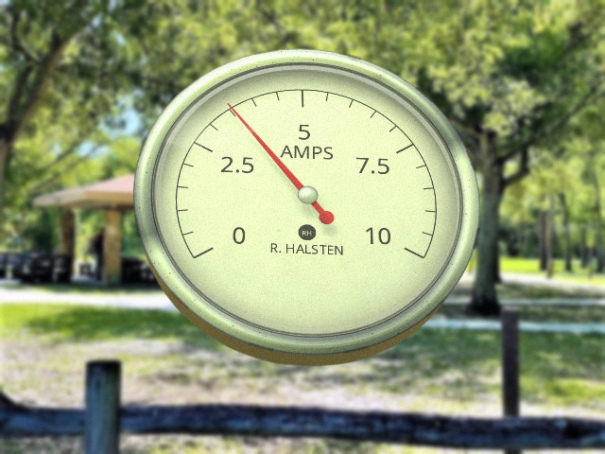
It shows 3.5; A
